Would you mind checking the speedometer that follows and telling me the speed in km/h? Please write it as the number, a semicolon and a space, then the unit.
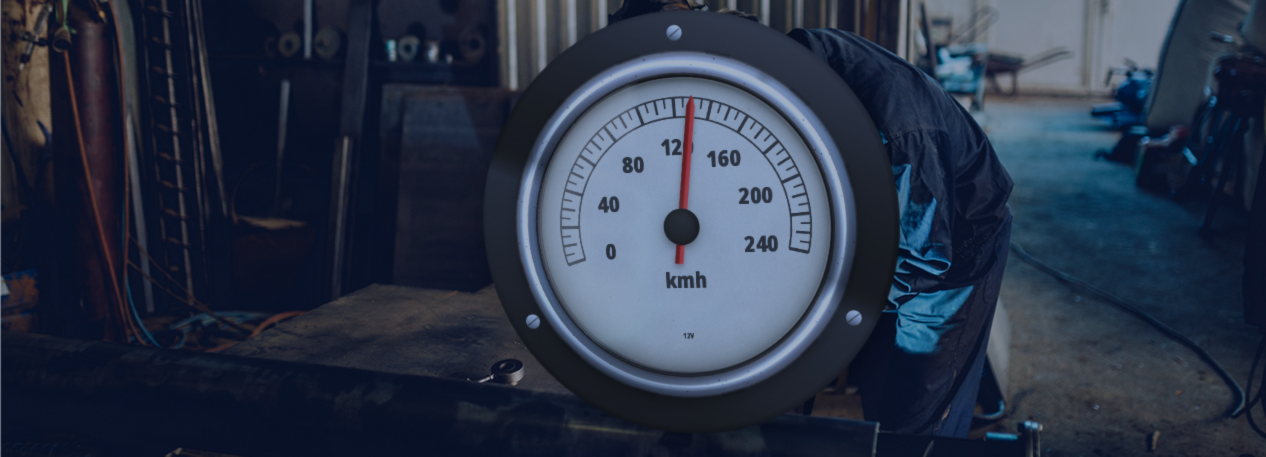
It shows 130; km/h
